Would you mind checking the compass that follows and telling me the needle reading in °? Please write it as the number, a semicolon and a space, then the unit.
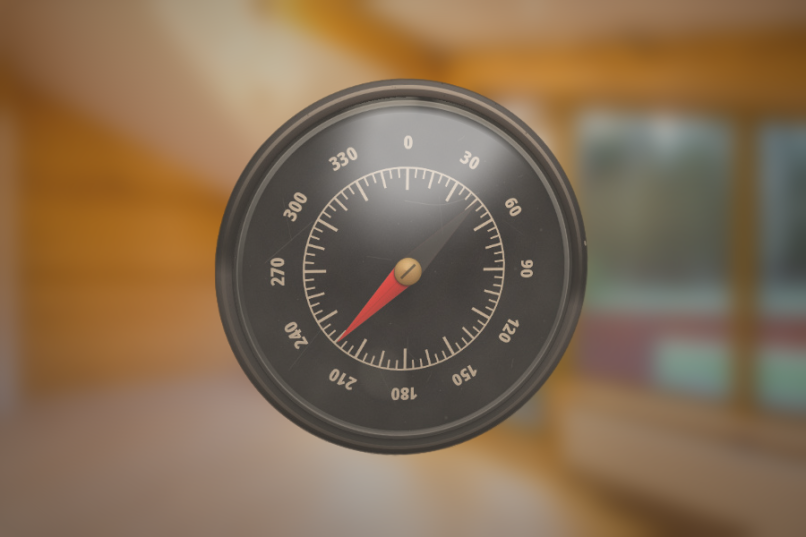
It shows 225; °
